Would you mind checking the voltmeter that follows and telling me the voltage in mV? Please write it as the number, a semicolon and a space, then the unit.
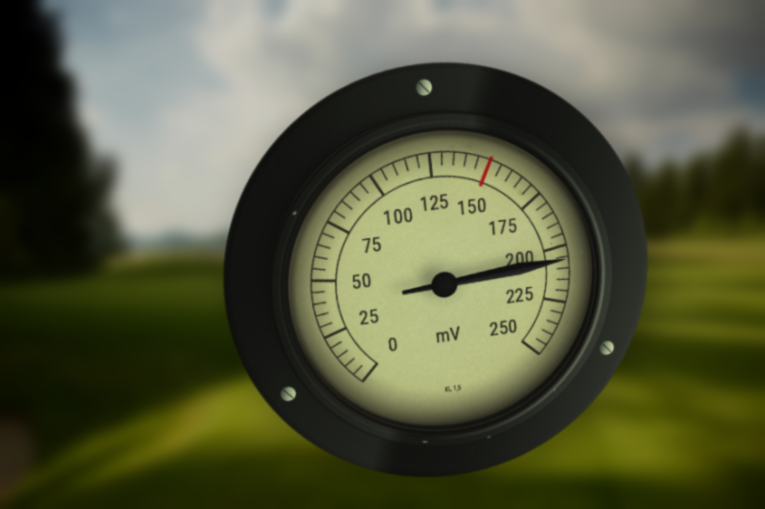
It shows 205; mV
